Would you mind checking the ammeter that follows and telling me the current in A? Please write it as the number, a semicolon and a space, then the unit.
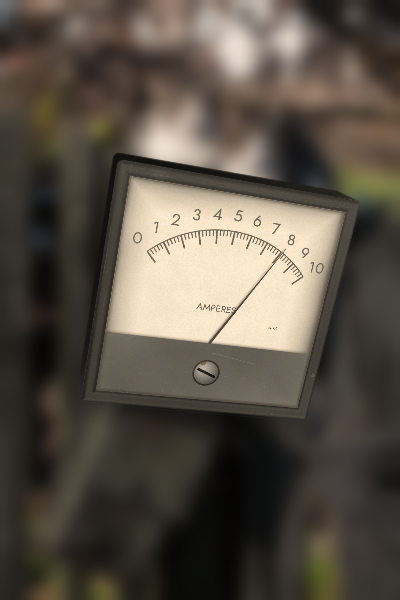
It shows 8; A
